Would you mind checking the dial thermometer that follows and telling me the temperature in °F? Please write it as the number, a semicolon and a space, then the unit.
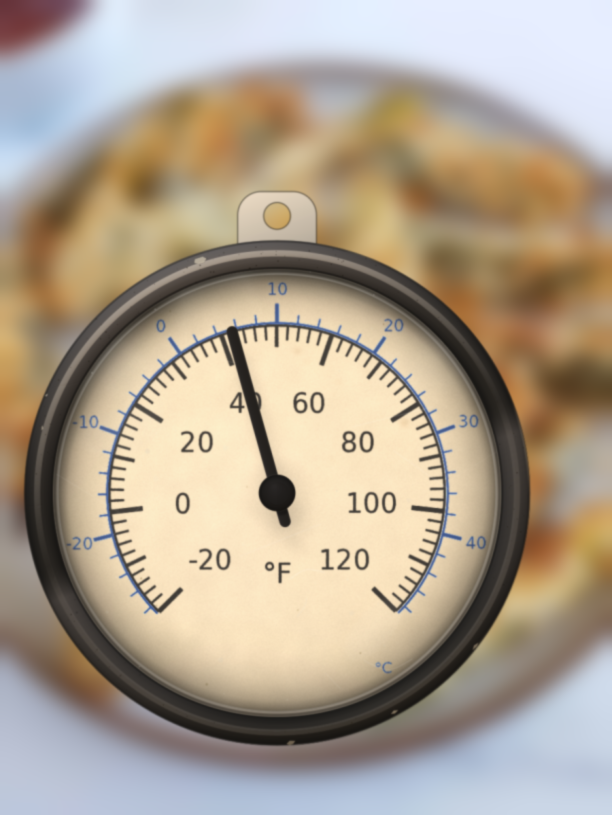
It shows 42; °F
